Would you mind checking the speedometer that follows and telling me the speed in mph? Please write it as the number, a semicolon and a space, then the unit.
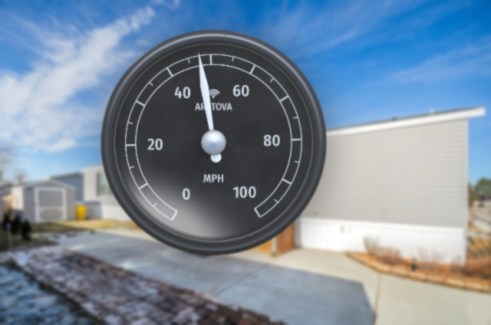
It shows 47.5; mph
